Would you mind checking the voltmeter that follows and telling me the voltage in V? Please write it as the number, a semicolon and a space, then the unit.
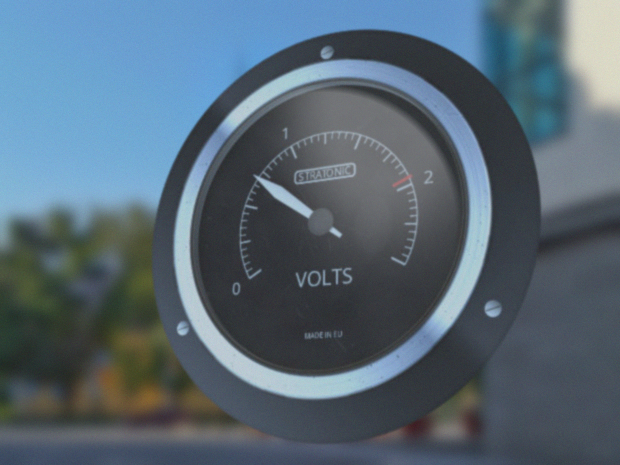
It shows 0.7; V
